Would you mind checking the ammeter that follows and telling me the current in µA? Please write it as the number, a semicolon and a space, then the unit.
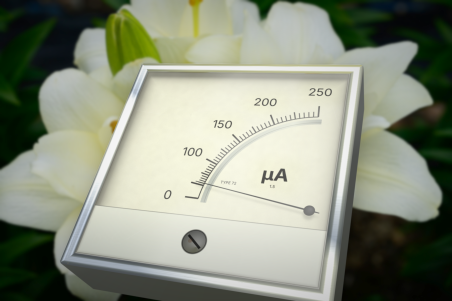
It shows 50; µA
